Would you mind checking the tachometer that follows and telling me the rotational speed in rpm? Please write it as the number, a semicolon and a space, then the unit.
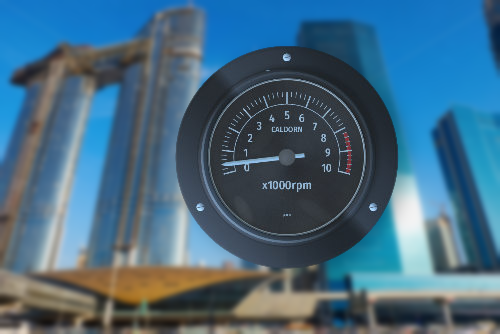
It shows 400; rpm
